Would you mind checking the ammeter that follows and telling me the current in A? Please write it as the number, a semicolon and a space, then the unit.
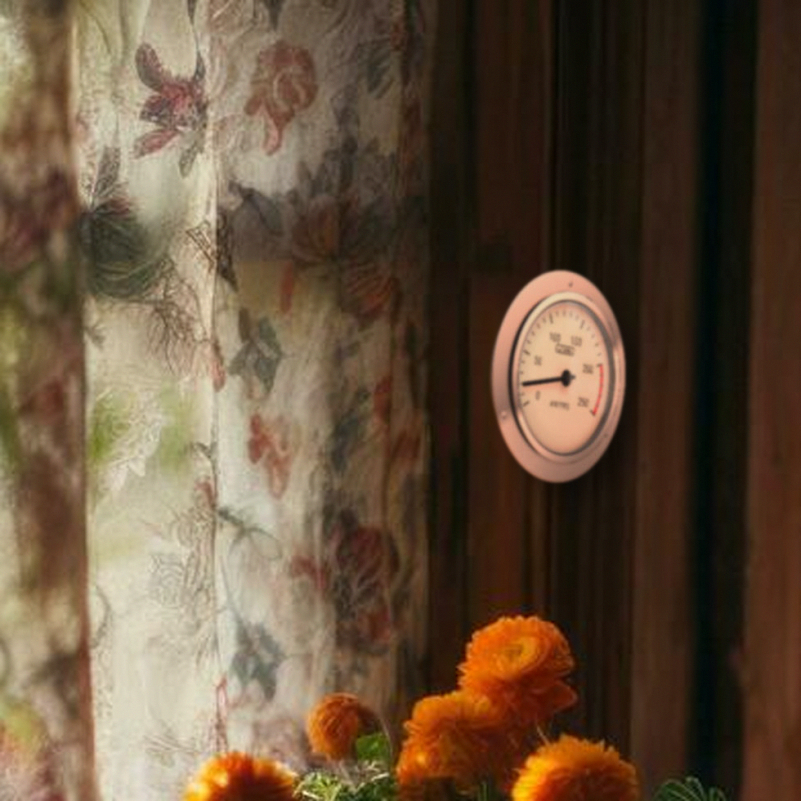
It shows 20; A
